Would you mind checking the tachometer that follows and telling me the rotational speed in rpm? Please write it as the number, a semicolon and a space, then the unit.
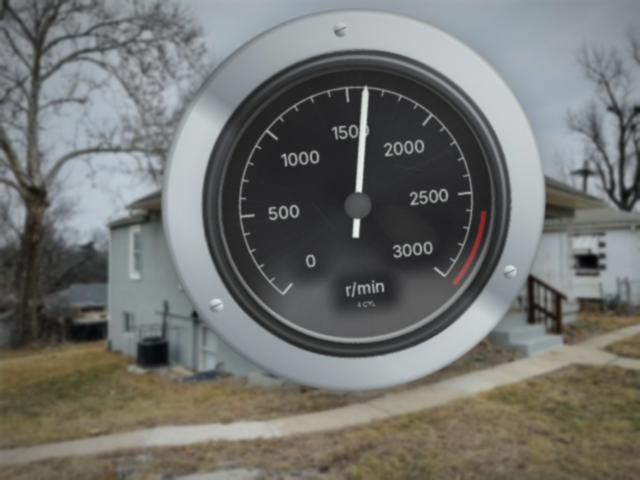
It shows 1600; rpm
